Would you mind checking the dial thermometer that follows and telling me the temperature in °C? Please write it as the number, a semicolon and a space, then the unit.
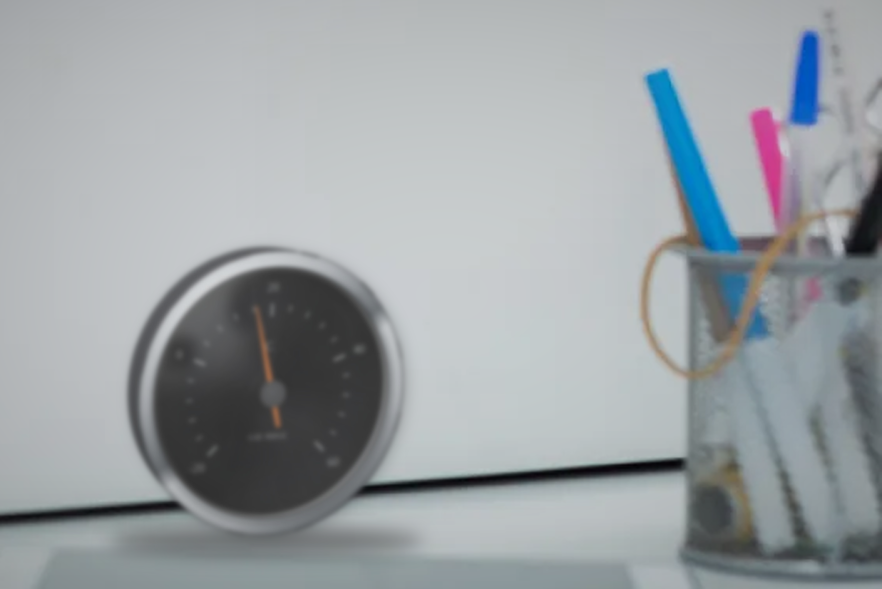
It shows 16; °C
